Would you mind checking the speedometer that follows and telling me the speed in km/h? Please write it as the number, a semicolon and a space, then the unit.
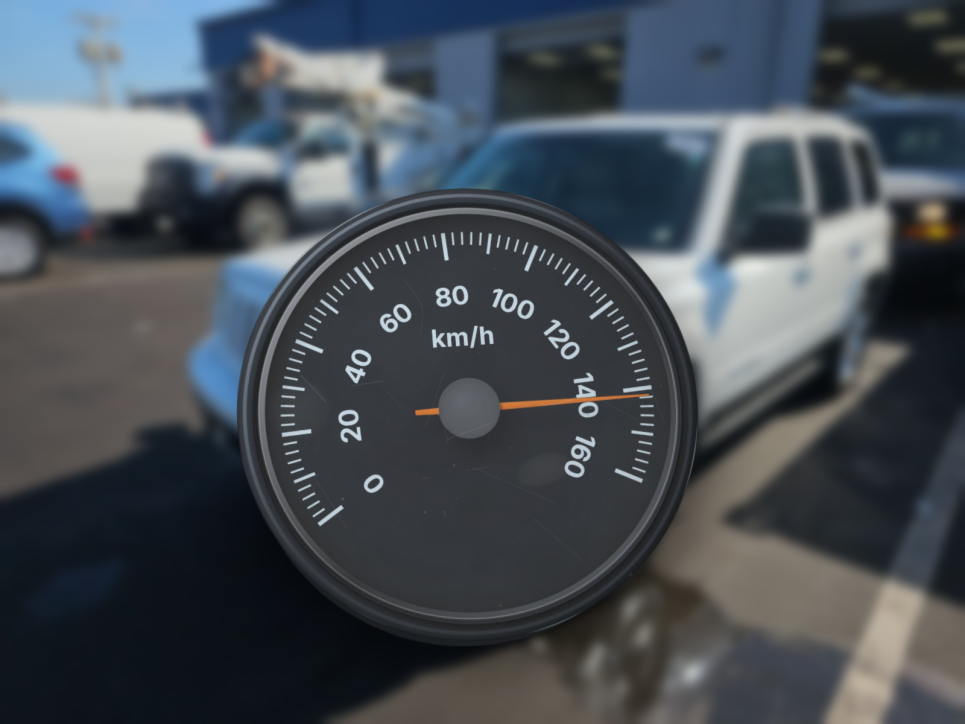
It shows 142; km/h
